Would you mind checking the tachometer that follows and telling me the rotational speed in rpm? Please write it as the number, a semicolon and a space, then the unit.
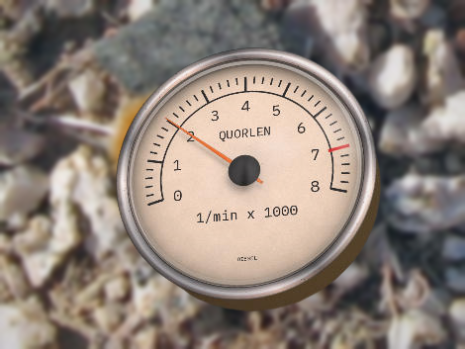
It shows 2000; rpm
